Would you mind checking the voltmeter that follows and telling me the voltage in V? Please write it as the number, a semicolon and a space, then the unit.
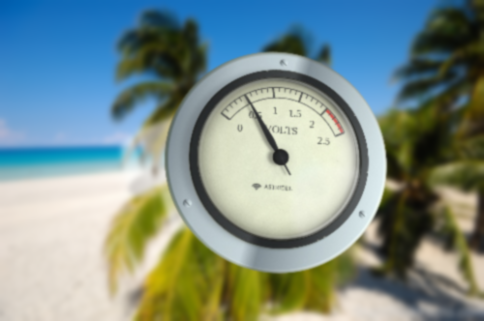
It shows 0.5; V
